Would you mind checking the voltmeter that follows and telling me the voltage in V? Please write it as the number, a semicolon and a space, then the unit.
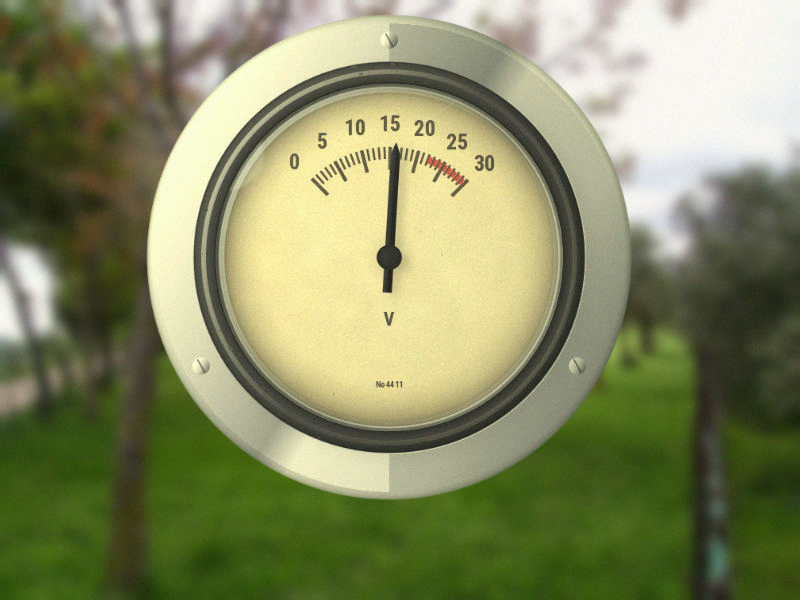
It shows 16; V
